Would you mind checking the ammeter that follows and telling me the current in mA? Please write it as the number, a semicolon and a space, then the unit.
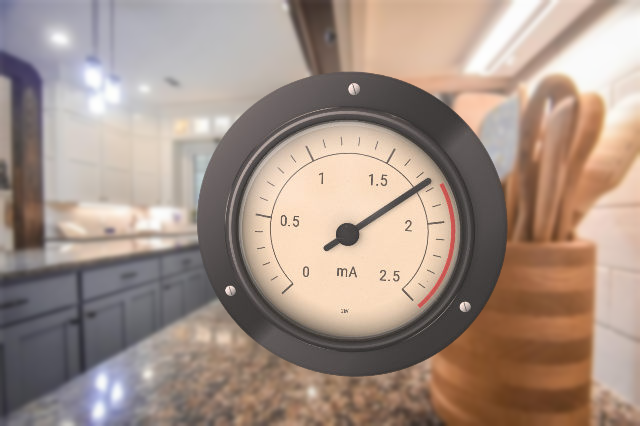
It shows 1.75; mA
